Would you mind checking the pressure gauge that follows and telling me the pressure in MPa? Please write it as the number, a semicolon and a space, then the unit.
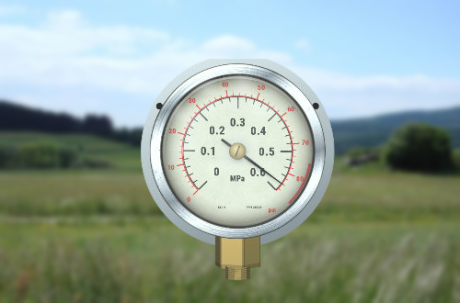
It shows 0.58; MPa
